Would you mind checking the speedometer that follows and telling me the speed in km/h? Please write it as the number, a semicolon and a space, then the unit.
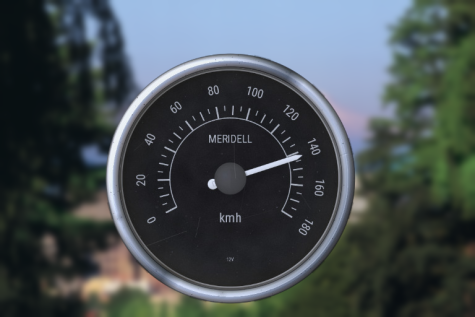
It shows 142.5; km/h
